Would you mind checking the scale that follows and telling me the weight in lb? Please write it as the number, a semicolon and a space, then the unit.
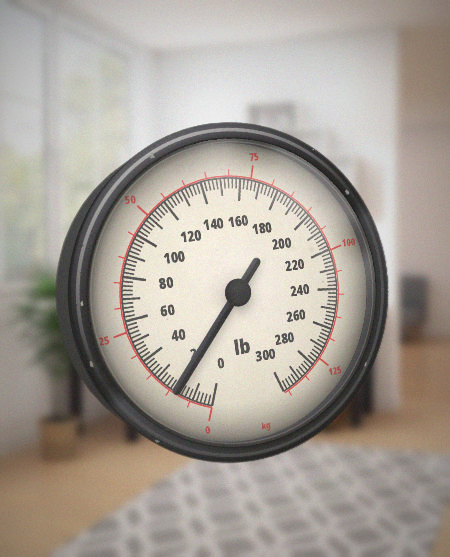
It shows 20; lb
